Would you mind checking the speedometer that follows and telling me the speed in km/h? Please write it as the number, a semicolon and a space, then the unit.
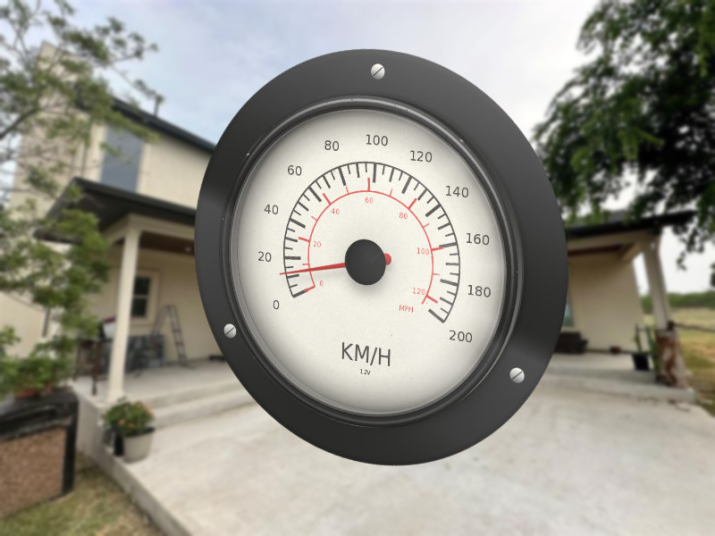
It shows 12.5; km/h
